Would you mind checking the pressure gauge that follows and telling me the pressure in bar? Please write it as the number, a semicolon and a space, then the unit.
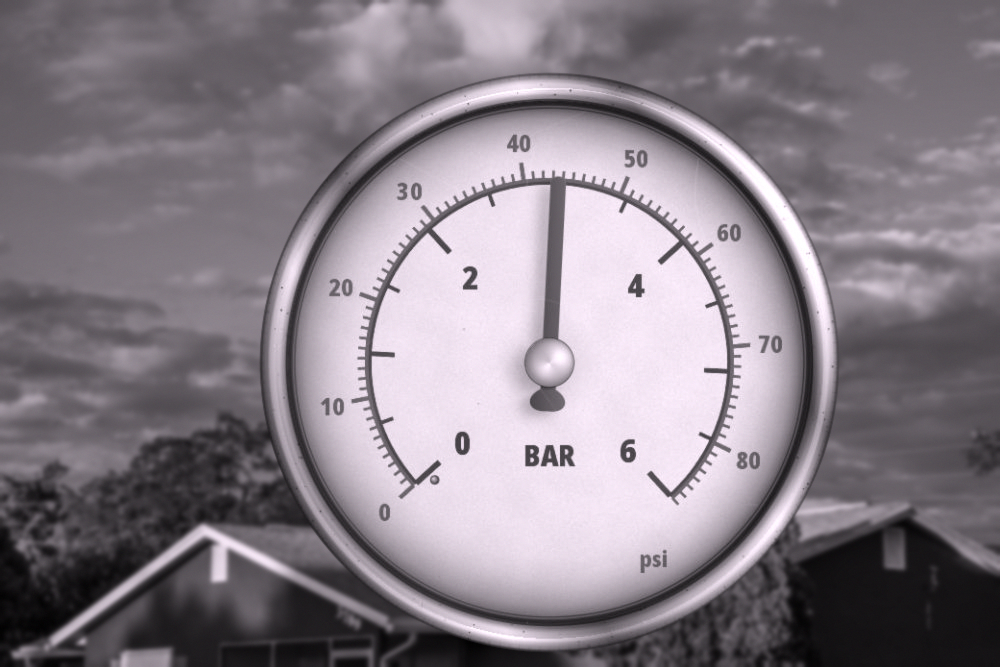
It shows 3; bar
